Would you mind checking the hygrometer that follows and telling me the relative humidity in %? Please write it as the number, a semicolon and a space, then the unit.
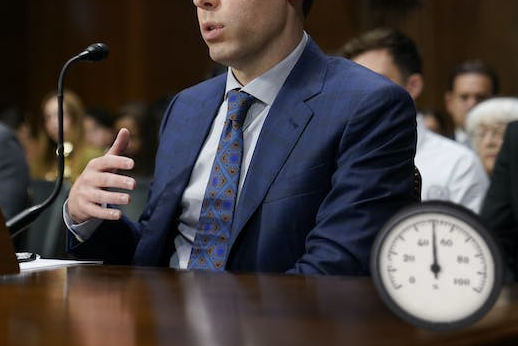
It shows 50; %
